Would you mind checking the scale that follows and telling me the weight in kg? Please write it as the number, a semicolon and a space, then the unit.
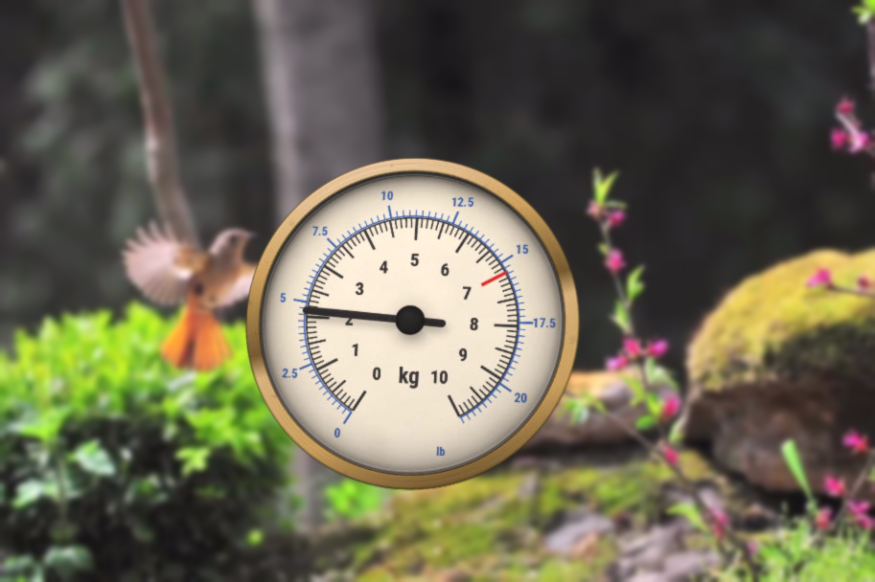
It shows 2.1; kg
